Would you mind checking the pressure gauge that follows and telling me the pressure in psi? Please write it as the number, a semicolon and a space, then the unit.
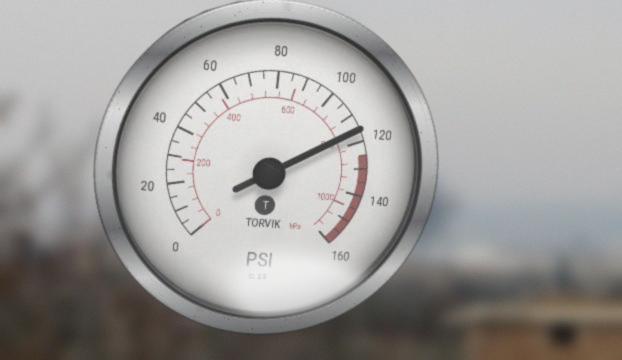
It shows 115; psi
